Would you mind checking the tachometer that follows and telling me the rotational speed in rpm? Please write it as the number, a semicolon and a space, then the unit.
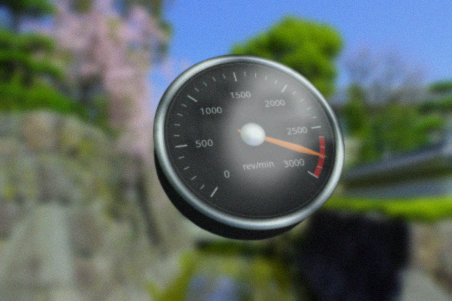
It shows 2800; rpm
